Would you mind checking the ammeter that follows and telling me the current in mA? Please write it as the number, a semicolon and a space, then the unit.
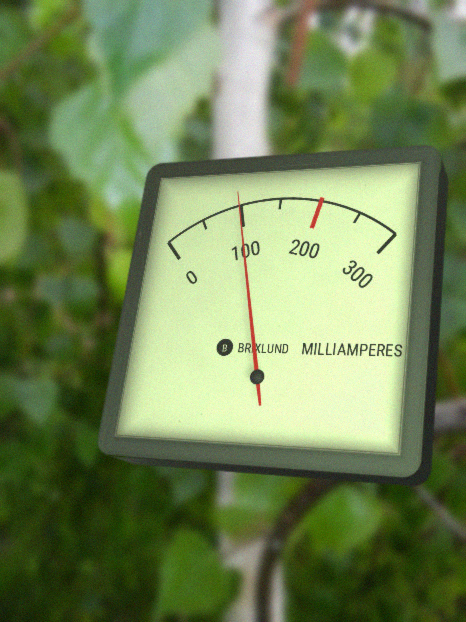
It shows 100; mA
